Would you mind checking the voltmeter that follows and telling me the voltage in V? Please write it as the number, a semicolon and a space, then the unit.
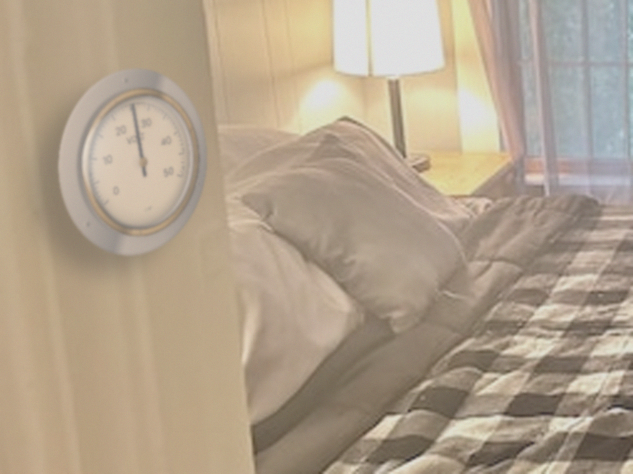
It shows 25; V
